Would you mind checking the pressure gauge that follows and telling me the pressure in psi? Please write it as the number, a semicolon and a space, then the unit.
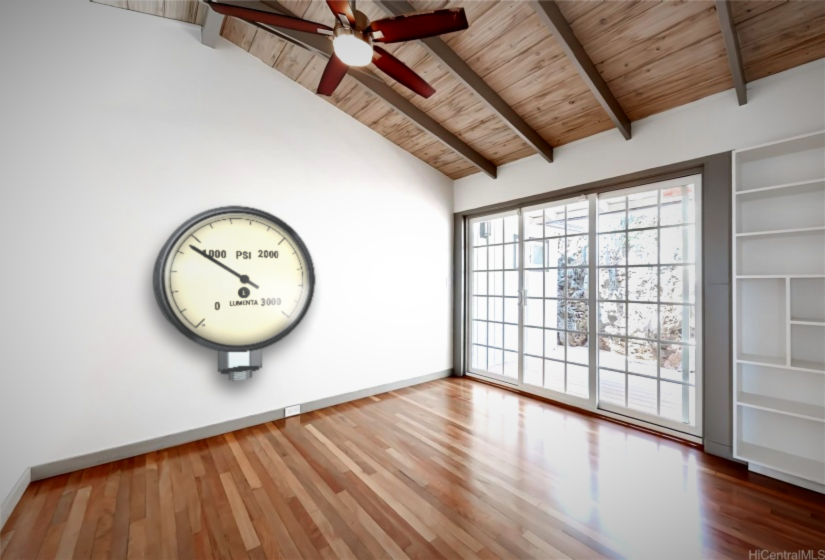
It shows 900; psi
